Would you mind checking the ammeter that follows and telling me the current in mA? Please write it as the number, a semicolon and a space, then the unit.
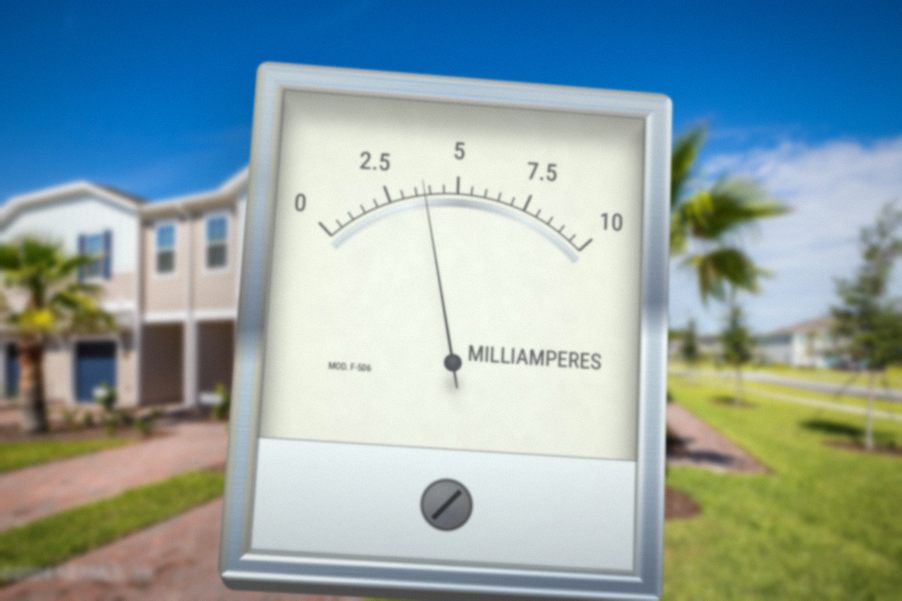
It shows 3.75; mA
